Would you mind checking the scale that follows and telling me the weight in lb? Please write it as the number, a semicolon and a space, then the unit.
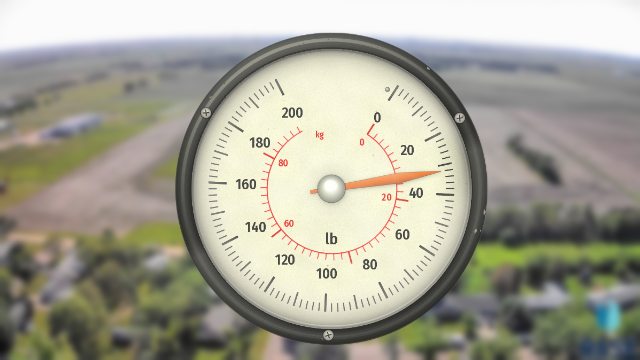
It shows 32; lb
